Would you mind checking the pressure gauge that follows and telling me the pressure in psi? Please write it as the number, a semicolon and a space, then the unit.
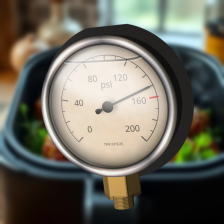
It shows 150; psi
